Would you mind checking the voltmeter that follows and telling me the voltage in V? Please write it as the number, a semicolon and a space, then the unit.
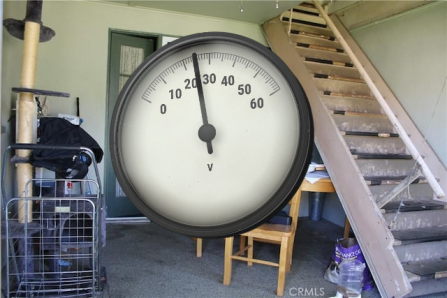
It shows 25; V
